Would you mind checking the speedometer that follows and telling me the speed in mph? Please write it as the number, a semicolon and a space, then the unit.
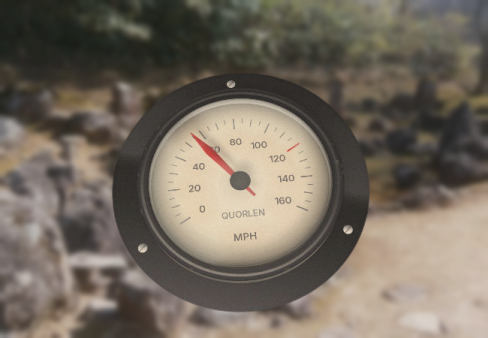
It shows 55; mph
